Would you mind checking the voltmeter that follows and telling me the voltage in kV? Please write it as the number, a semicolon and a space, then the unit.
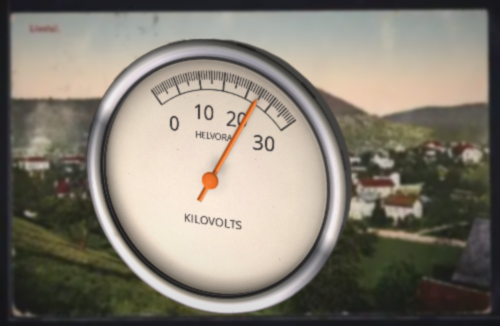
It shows 22.5; kV
